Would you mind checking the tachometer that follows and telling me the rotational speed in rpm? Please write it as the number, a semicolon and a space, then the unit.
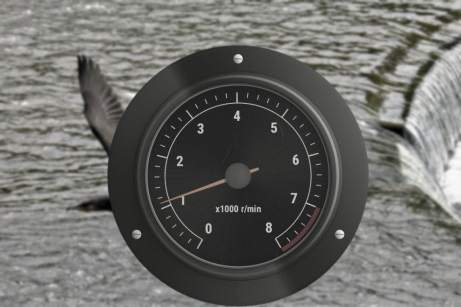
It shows 1100; rpm
